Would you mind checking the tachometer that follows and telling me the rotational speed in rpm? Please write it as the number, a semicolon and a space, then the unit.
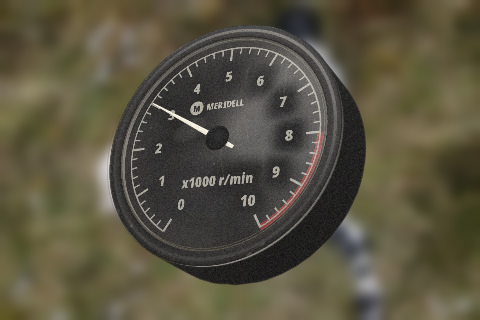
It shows 3000; rpm
